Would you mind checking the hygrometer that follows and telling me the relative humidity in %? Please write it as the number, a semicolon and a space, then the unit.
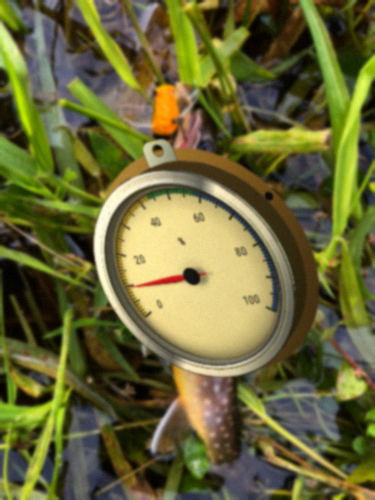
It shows 10; %
